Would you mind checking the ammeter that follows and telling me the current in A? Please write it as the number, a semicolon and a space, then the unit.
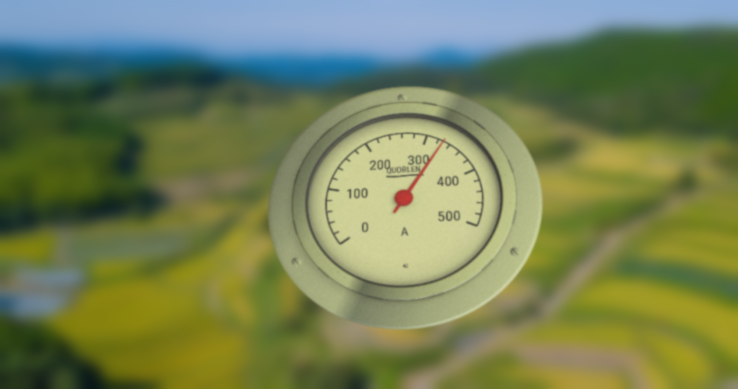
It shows 330; A
